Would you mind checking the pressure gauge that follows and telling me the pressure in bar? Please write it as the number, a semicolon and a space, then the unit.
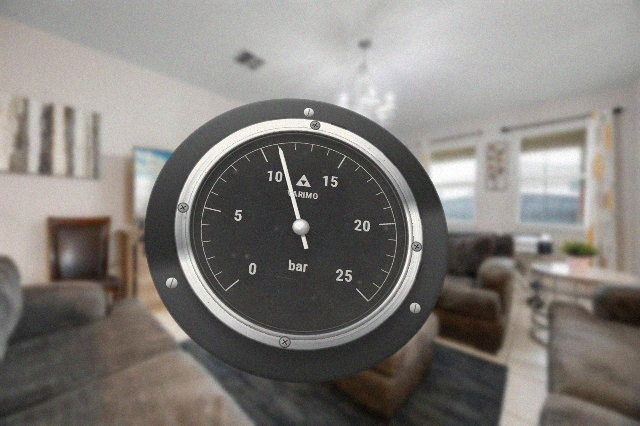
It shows 11; bar
